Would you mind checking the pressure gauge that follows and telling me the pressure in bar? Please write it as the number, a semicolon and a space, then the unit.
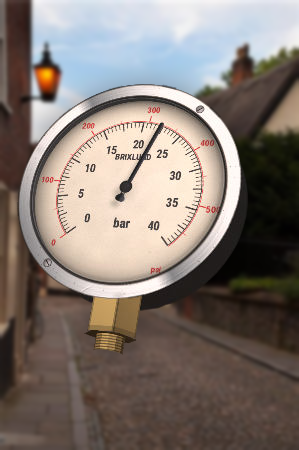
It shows 22.5; bar
